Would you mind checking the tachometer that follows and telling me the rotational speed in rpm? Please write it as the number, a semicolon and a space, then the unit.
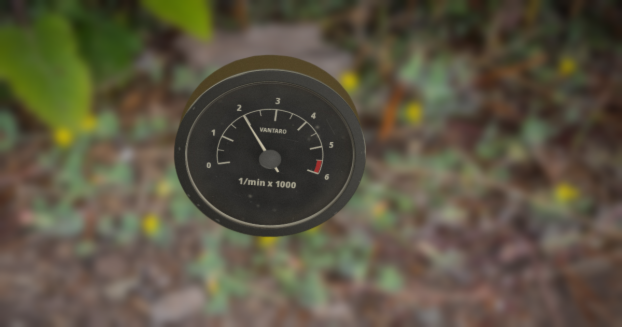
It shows 2000; rpm
